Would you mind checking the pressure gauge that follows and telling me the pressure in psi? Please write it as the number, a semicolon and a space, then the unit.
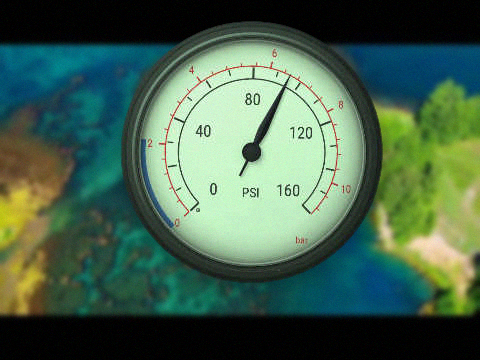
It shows 95; psi
